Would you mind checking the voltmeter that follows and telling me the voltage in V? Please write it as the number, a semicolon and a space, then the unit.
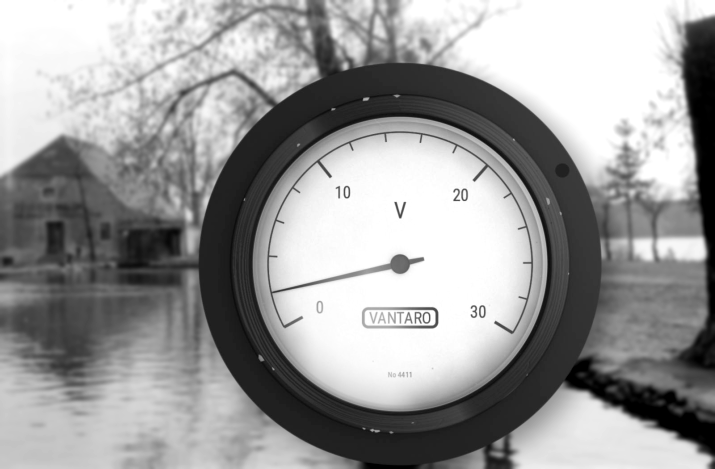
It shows 2; V
